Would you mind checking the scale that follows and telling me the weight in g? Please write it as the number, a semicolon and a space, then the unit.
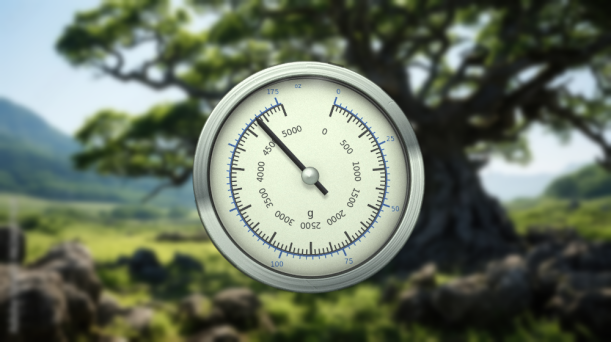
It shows 4650; g
